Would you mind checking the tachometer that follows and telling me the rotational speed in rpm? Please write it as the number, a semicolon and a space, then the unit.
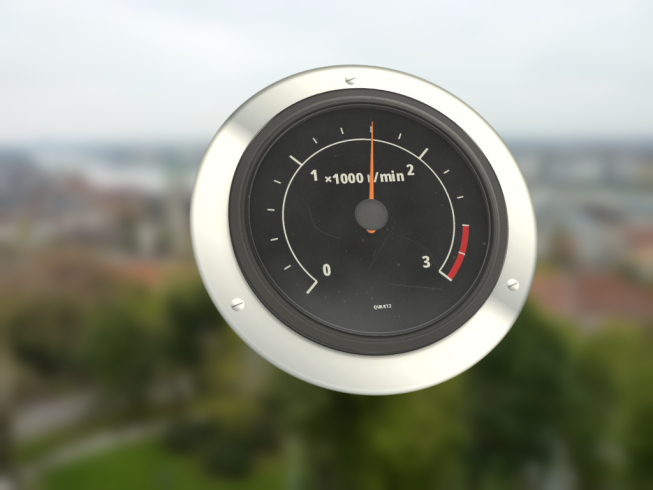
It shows 1600; rpm
